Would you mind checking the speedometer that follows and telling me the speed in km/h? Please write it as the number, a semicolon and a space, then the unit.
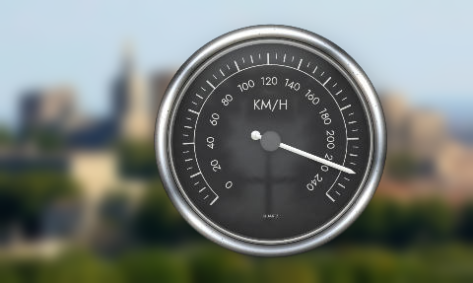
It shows 220; km/h
